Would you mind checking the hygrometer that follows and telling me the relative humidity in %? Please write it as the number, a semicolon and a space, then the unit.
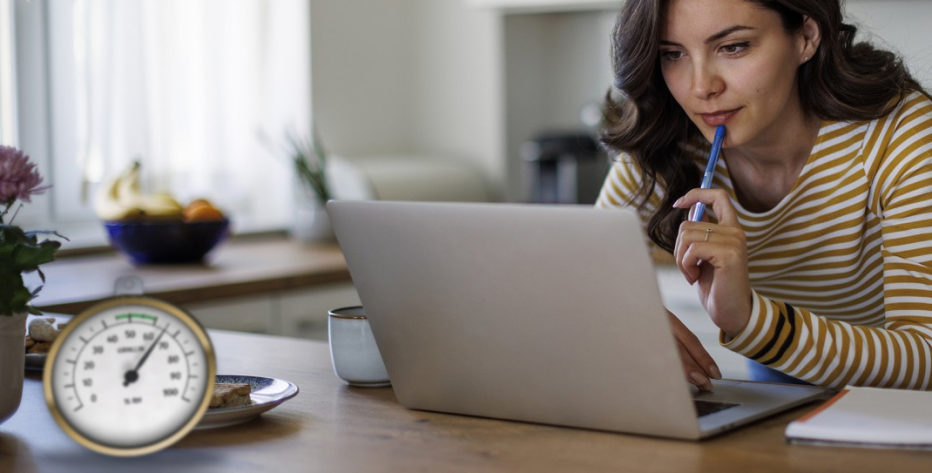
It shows 65; %
